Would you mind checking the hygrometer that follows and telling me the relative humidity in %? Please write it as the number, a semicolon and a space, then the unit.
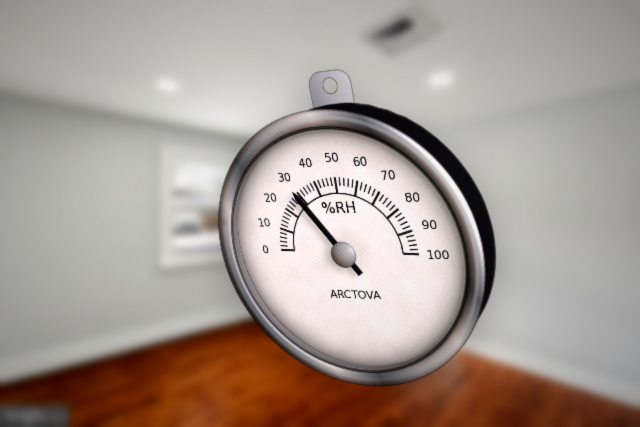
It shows 30; %
